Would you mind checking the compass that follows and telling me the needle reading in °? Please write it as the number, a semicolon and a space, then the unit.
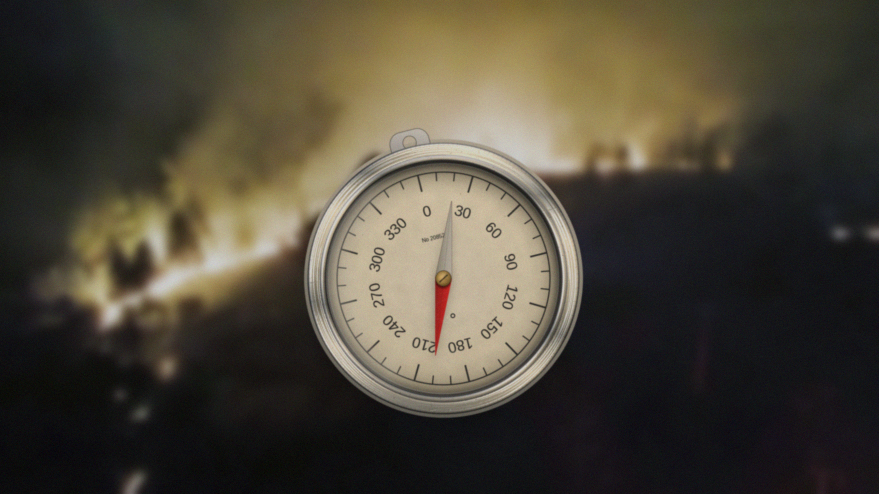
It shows 200; °
